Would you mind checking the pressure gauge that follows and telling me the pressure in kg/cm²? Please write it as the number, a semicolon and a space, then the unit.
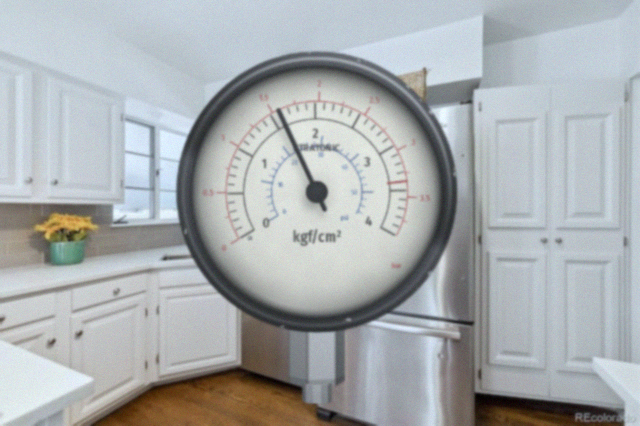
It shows 1.6; kg/cm²
